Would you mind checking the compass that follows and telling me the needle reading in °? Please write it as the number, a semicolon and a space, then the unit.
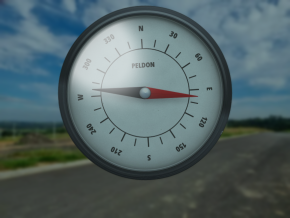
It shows 97.5; °
